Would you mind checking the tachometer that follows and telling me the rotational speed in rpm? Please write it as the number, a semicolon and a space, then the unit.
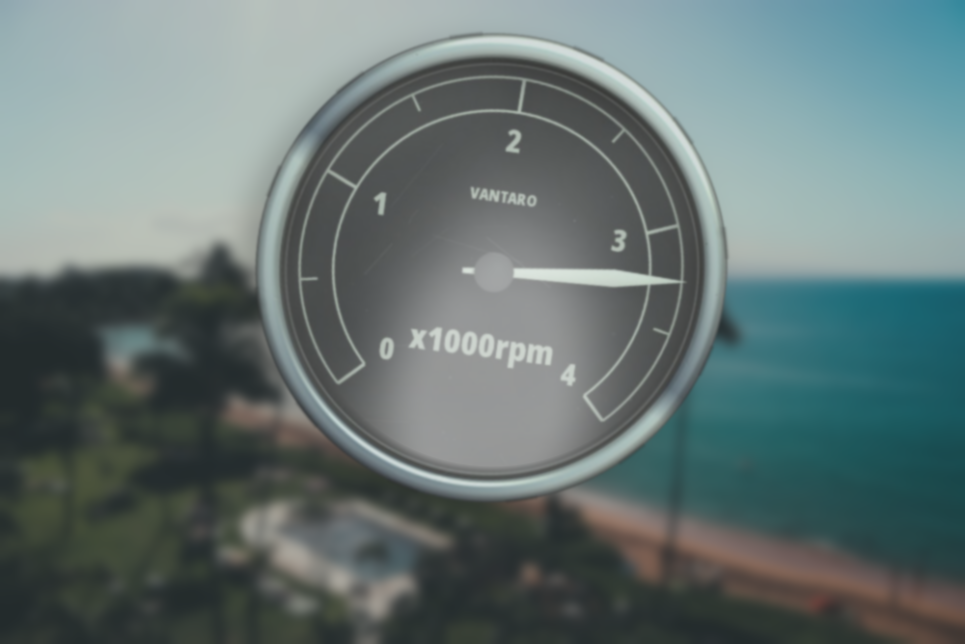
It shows 3250; rpm
